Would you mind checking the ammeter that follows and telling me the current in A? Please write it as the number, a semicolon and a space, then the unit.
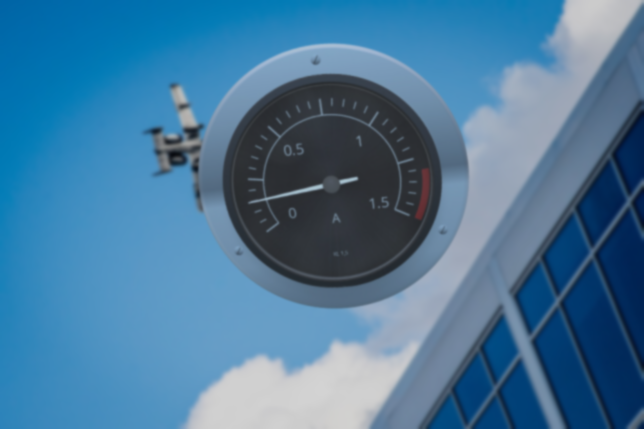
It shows 0.15; A
